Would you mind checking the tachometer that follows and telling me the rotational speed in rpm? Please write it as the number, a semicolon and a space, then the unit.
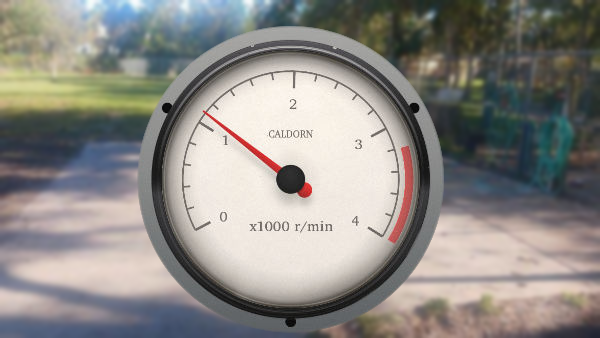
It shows 1100; rpm
